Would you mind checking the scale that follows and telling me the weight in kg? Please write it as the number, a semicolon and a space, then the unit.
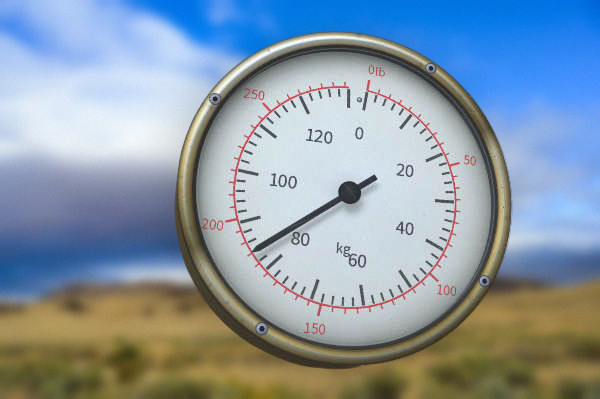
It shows 84; kg
